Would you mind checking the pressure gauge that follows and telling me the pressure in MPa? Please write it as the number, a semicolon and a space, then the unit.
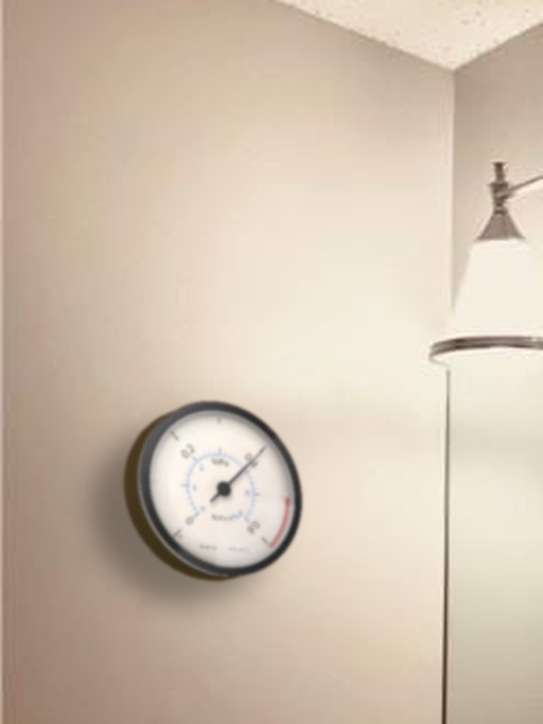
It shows 0.4; MPa
